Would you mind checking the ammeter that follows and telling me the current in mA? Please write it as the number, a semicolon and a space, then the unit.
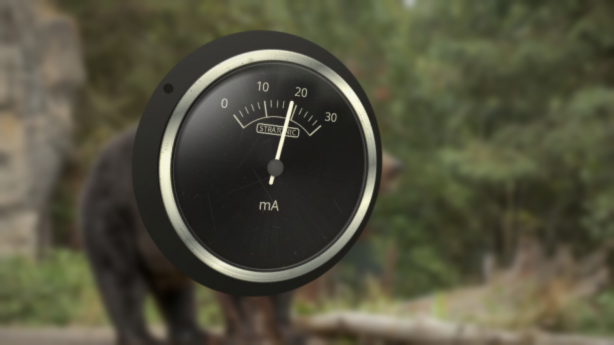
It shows 18; mA
